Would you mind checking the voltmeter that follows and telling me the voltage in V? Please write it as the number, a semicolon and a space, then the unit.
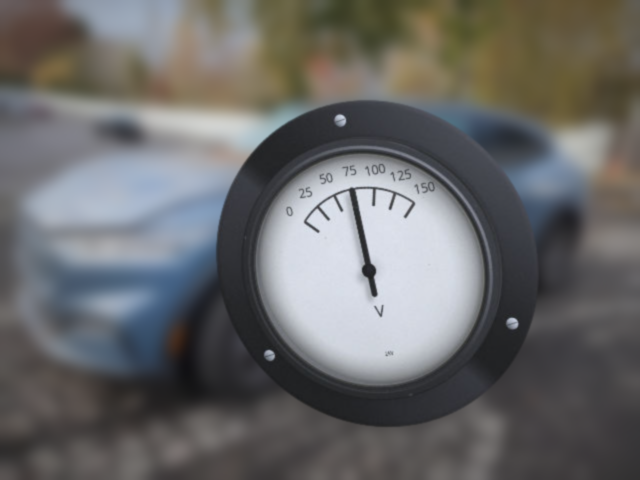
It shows 75; V
